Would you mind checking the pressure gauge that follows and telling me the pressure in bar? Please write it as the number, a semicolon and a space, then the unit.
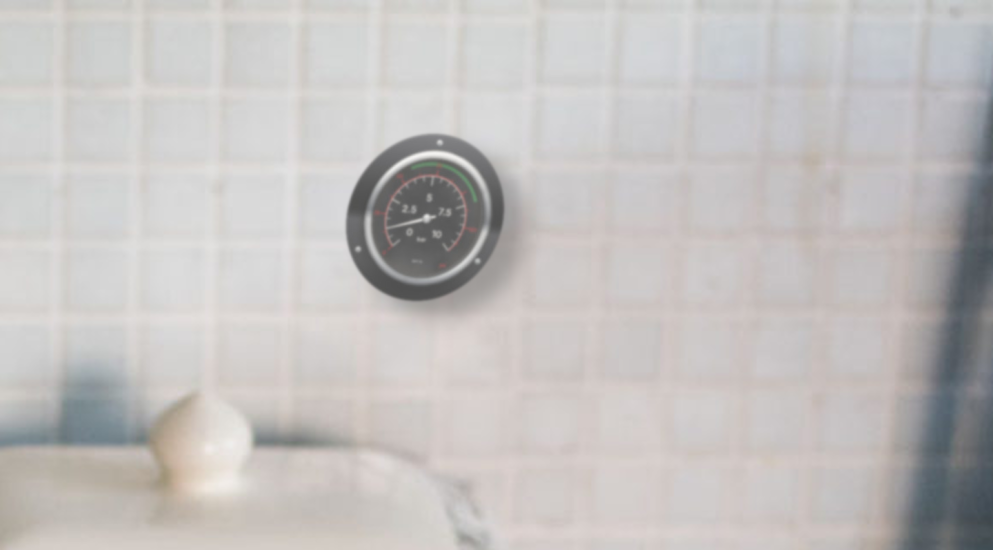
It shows 1; bar
